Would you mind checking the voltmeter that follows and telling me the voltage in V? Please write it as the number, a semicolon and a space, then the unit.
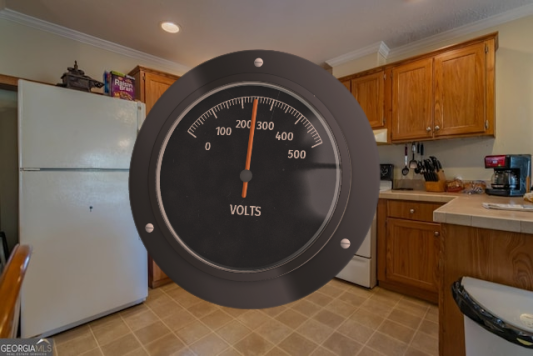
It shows 250; V
